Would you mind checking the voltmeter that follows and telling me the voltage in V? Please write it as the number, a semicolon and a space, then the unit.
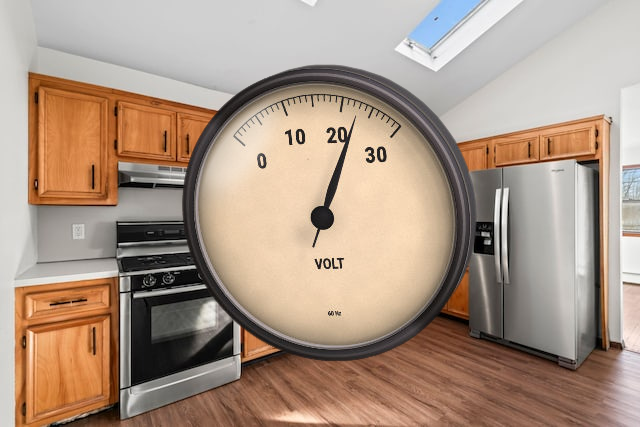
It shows 23; V
